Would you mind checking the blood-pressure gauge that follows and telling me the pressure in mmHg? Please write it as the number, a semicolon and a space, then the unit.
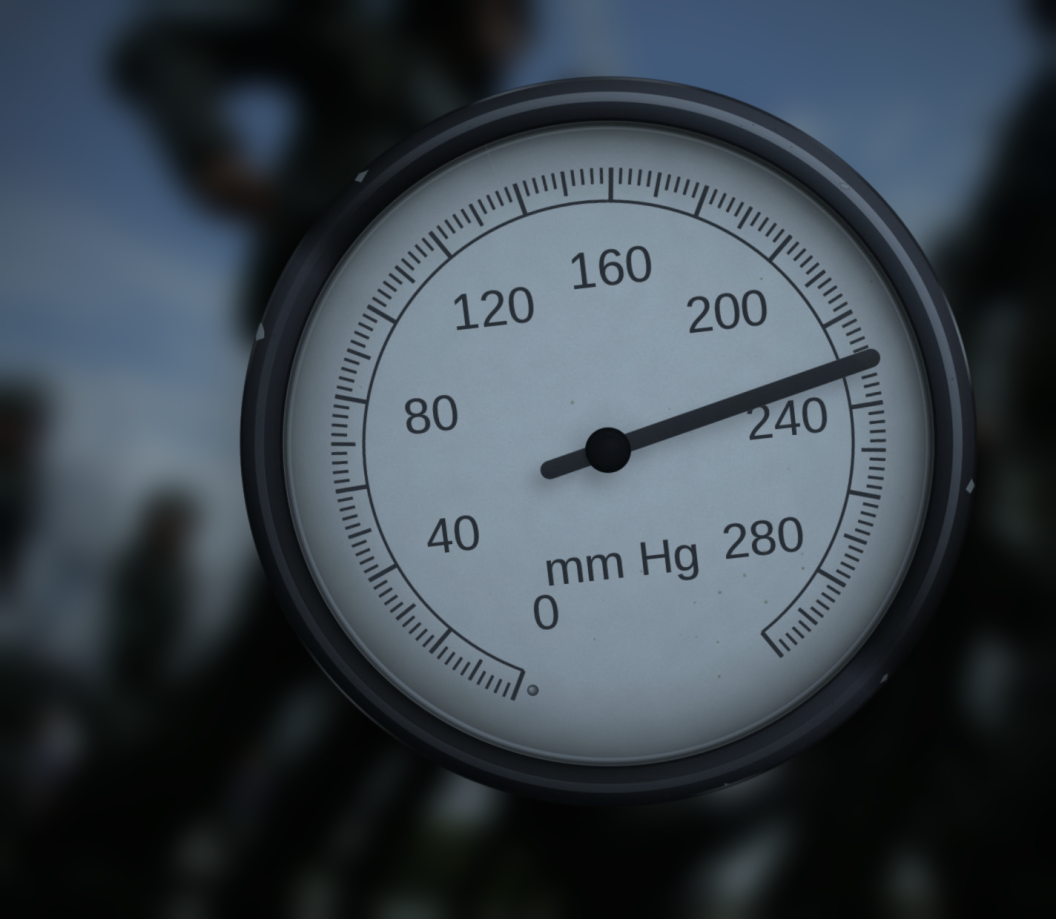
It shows 230; mmHg
